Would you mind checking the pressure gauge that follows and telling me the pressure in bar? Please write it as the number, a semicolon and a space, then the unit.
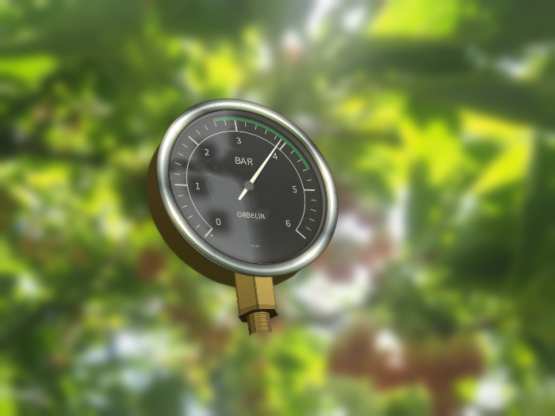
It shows 3.9; bar
